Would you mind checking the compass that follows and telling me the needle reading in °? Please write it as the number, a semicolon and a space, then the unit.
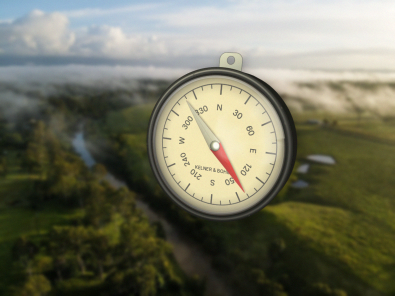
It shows 140; °
